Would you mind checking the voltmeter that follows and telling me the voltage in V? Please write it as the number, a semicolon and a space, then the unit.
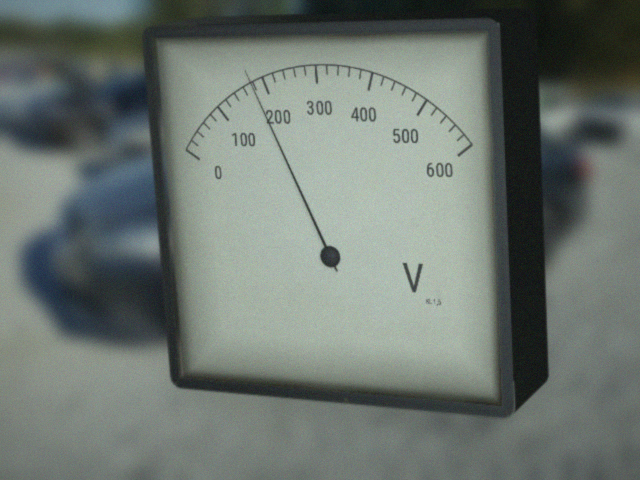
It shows 180; V
